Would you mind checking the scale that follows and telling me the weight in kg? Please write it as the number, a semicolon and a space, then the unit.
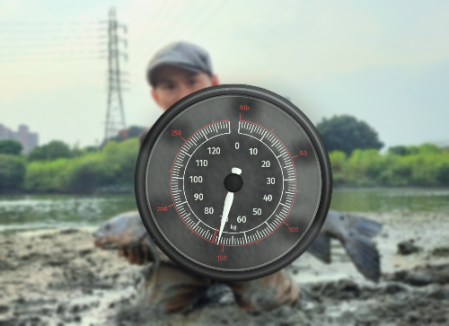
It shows 70; kg
